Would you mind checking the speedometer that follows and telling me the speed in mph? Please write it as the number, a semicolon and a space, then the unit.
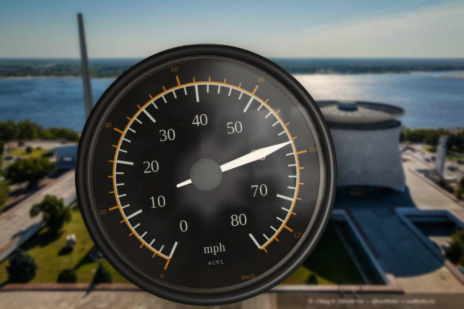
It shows 60; mph
